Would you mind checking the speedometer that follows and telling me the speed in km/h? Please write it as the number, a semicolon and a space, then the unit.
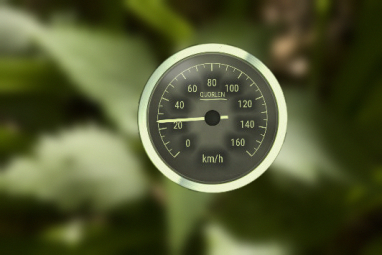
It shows 25; km/h
